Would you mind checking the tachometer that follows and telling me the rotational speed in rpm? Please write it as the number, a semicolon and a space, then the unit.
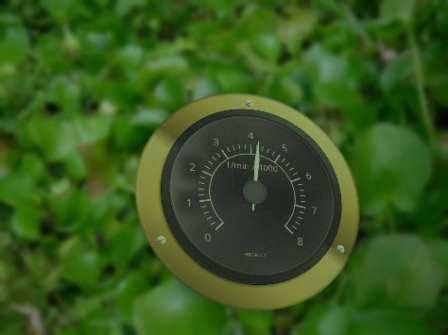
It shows 4200; rpm
